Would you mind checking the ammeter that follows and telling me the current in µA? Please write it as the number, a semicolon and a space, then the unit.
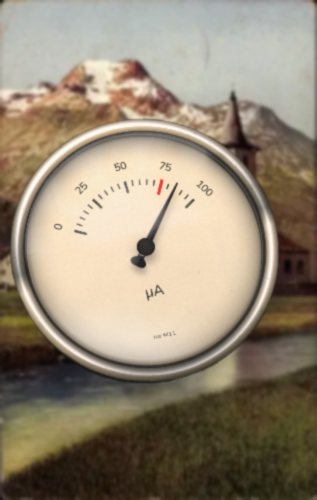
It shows 85; µA
